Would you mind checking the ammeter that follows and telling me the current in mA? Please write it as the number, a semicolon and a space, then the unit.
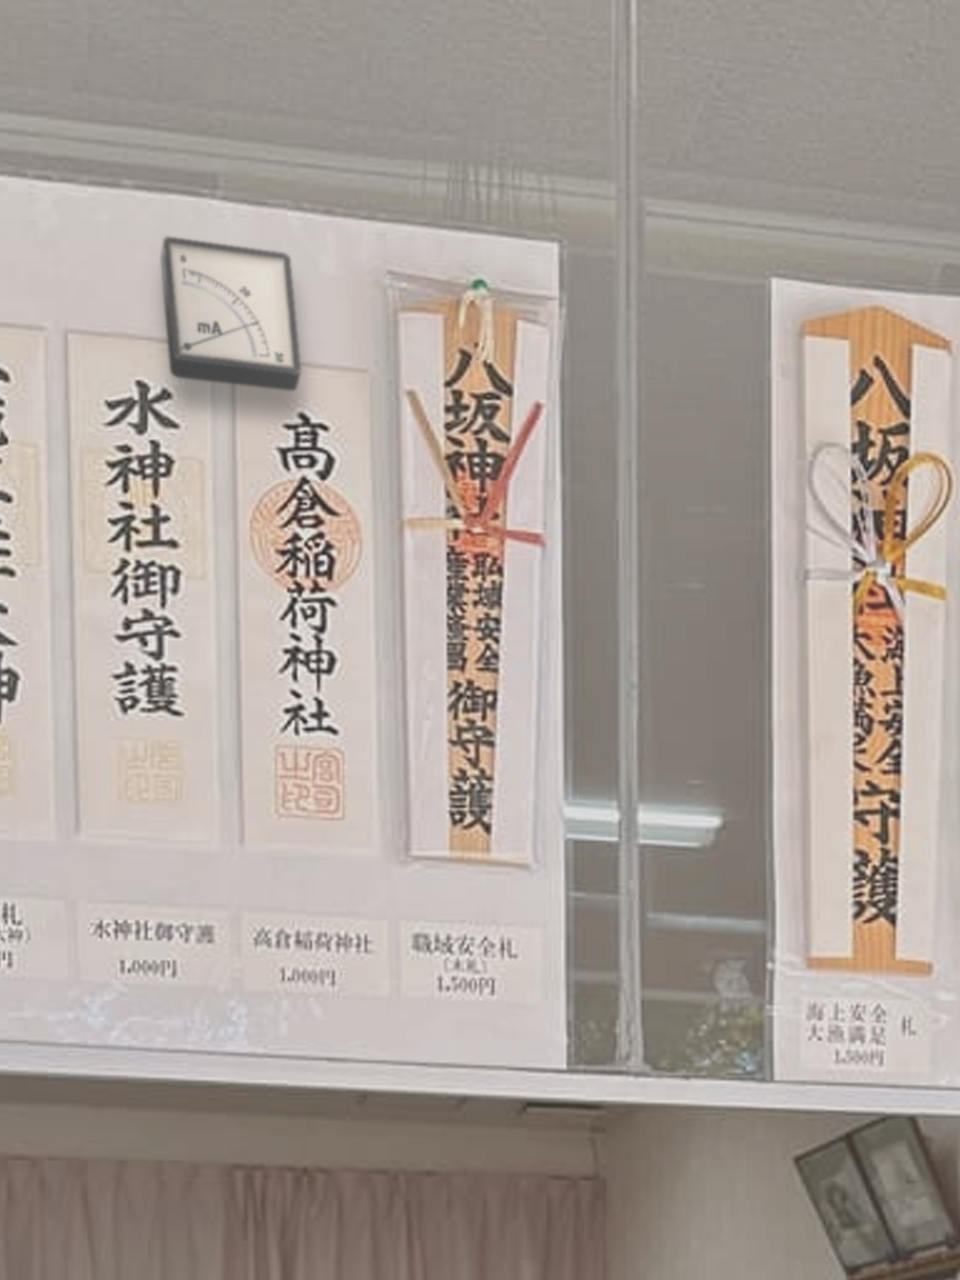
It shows 25; mA
